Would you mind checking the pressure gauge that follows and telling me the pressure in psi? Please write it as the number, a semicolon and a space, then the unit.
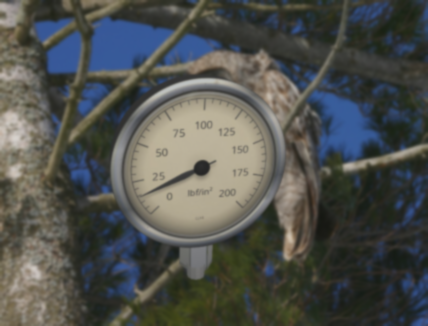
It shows 15; psi
